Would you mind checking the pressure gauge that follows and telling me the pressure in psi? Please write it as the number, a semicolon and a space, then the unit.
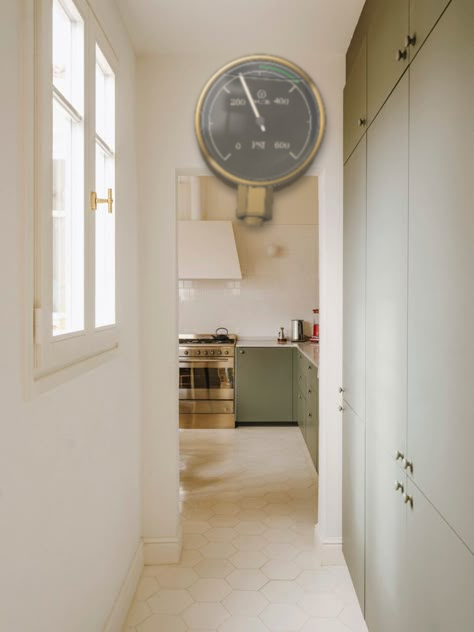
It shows 250; psi
